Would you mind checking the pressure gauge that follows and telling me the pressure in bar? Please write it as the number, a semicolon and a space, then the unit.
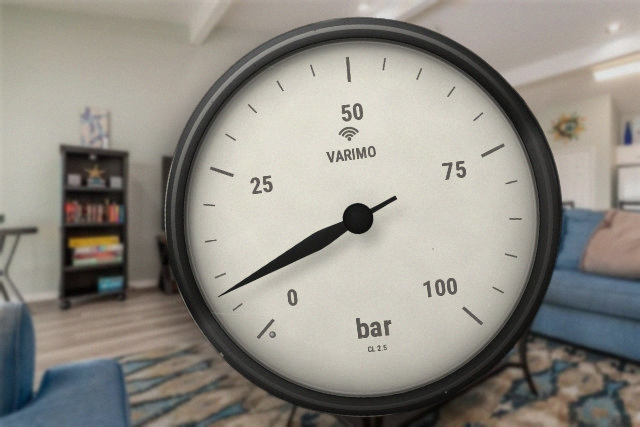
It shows 7.5; bar
